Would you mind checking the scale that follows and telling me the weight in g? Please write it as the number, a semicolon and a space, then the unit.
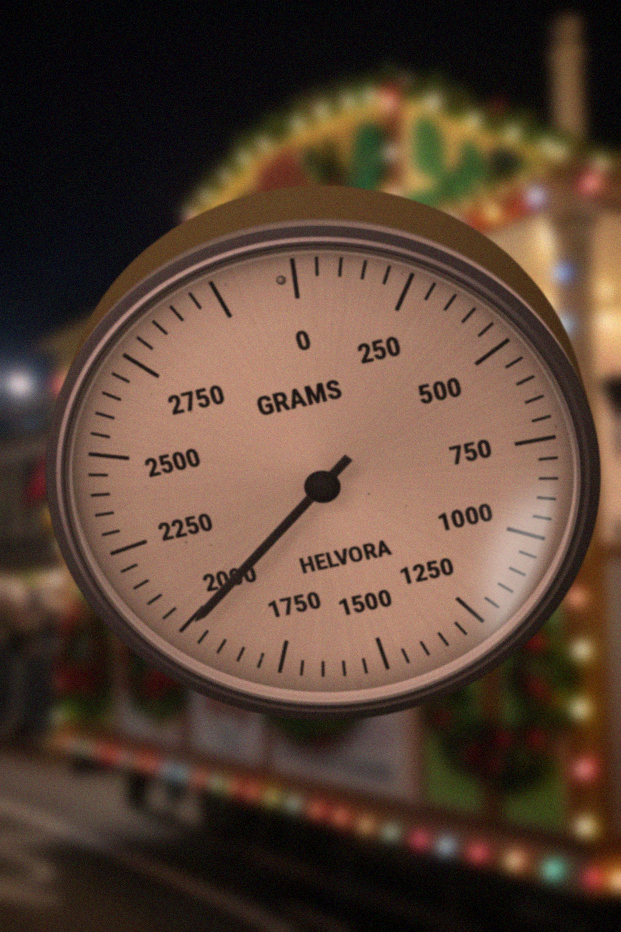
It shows 2000; g
